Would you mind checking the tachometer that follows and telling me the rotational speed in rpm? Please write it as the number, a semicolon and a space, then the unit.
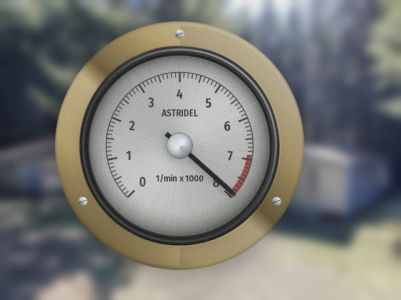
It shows 7900; rpm
